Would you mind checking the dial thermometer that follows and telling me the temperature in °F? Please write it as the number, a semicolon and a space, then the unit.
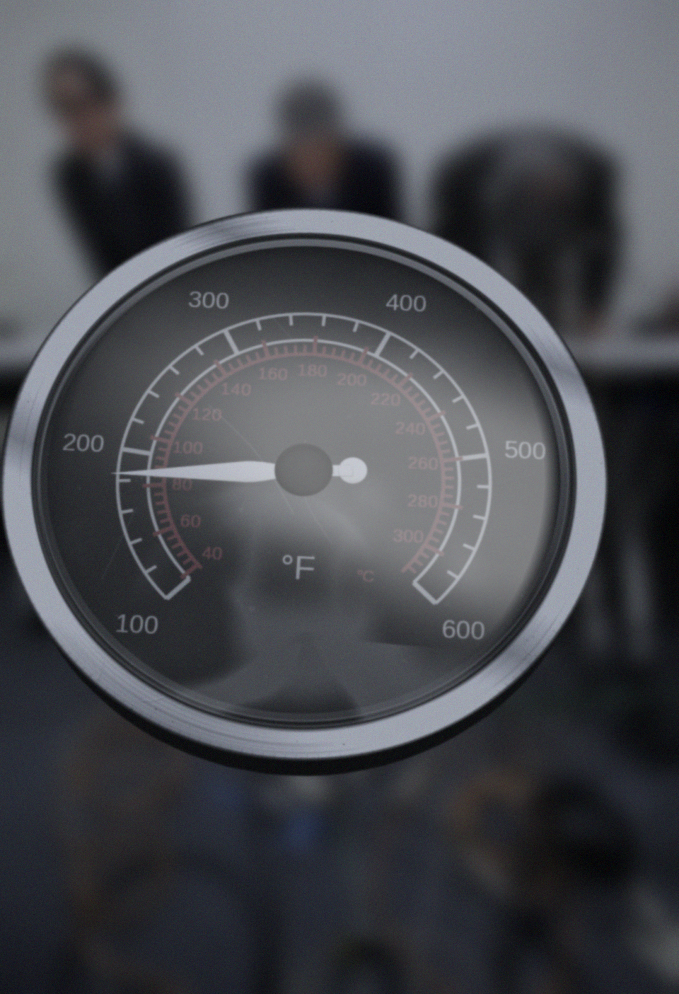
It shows 180; °F
